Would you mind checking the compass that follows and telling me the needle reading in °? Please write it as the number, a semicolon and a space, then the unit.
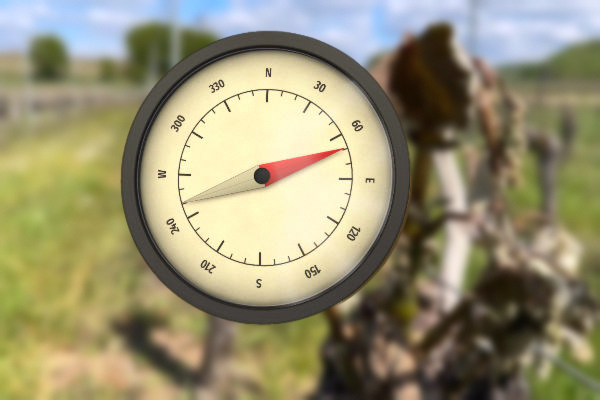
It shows 70; °
